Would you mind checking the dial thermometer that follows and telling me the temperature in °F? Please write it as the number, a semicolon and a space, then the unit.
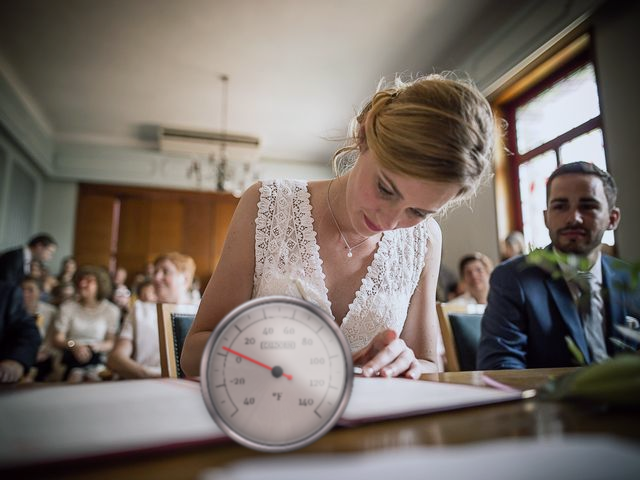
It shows 5; °F
